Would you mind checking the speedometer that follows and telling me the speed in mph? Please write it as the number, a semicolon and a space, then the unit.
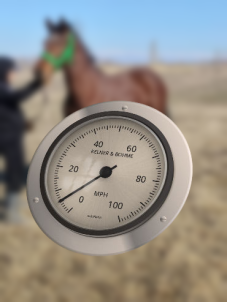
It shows 5; mph
